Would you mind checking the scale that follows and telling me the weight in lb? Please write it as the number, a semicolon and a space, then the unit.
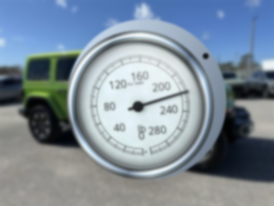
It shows 220; lb
